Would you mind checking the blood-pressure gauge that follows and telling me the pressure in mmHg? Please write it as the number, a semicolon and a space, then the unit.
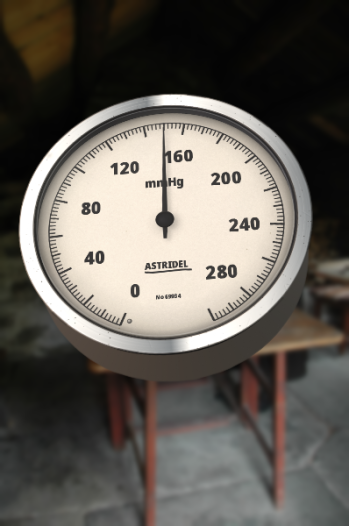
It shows 150; mmHg
